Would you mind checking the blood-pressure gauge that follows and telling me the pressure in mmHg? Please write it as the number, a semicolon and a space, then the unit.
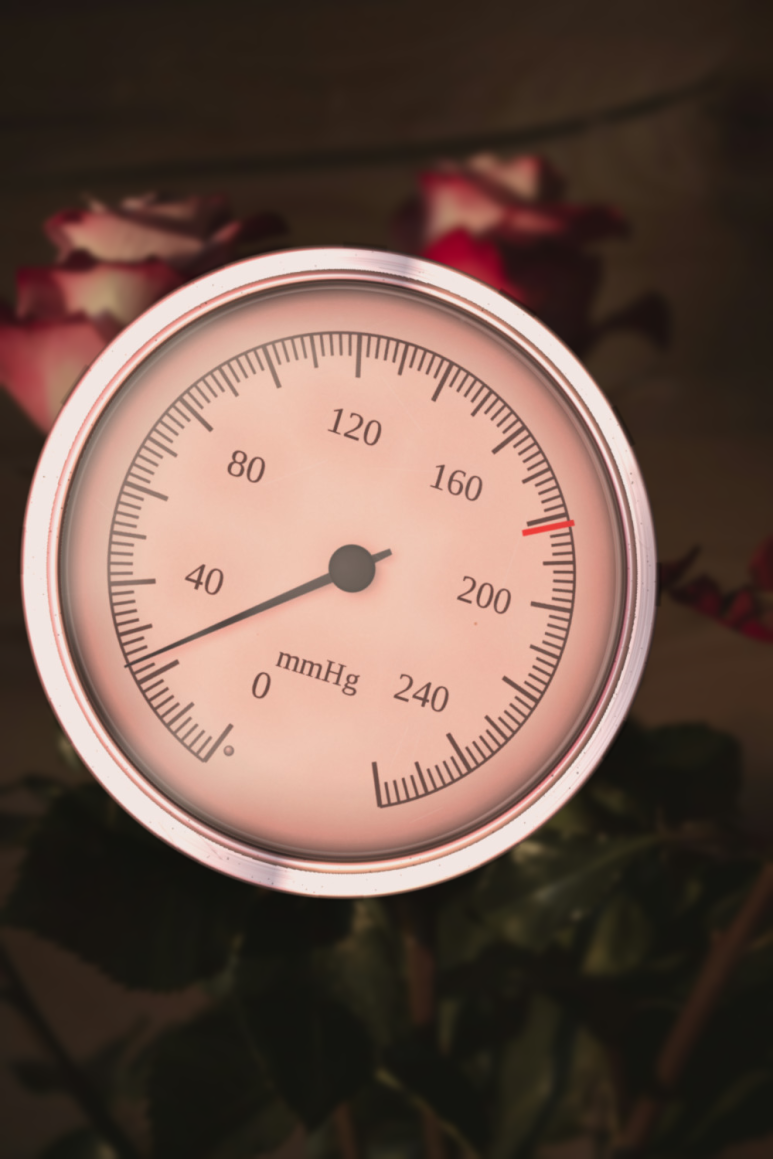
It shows 24; mmHg
